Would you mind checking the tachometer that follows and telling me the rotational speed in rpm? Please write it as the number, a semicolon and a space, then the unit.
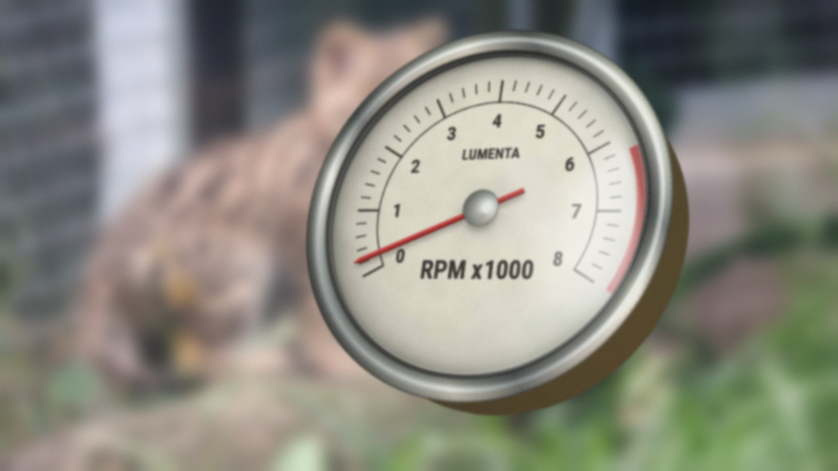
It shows 200; rpm
